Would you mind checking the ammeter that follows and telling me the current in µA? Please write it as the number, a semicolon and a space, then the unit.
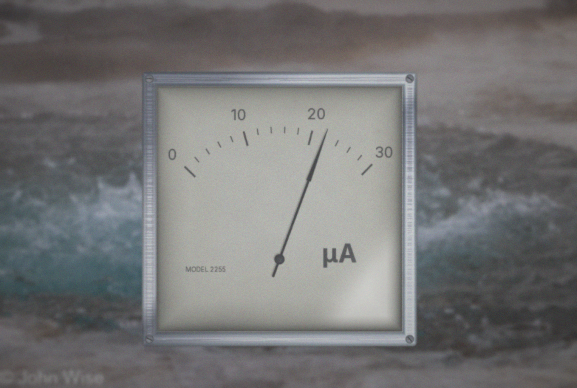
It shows 22; µA
